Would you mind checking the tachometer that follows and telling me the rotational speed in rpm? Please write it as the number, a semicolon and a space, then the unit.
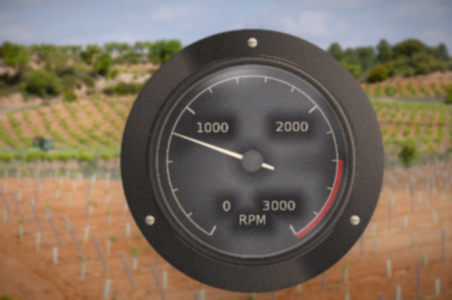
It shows 800; rpm
